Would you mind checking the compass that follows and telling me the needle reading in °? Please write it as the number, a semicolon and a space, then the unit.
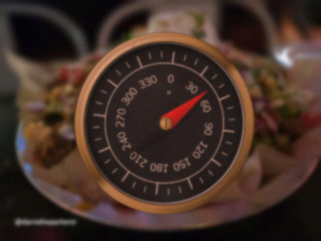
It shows 45; °
